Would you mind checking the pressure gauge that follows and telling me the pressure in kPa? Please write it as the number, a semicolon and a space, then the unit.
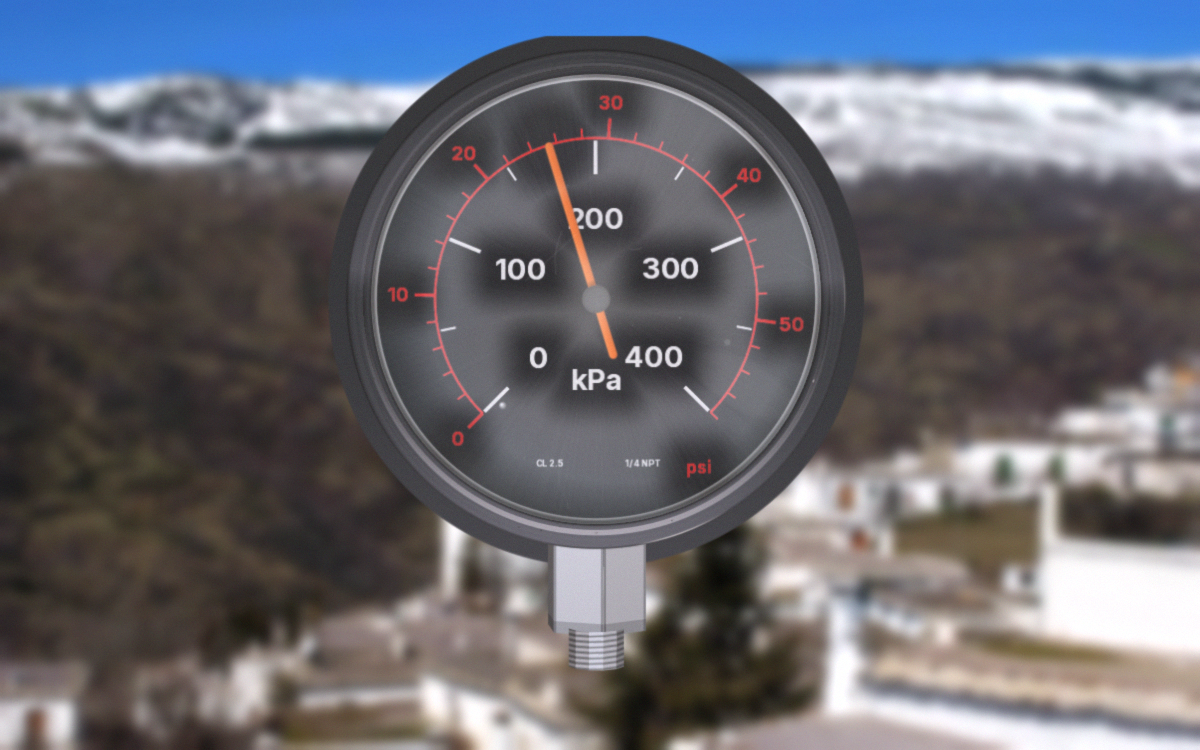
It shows 175; kPa
